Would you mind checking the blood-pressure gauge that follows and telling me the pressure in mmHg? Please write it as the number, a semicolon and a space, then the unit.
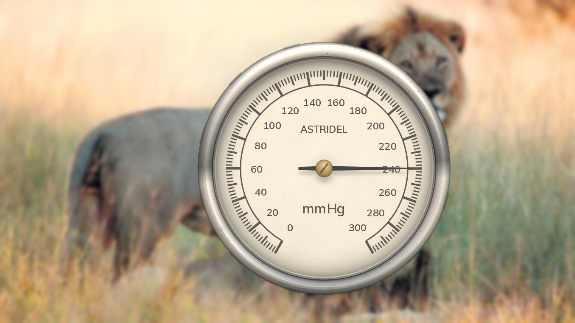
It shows 240; mmHg
